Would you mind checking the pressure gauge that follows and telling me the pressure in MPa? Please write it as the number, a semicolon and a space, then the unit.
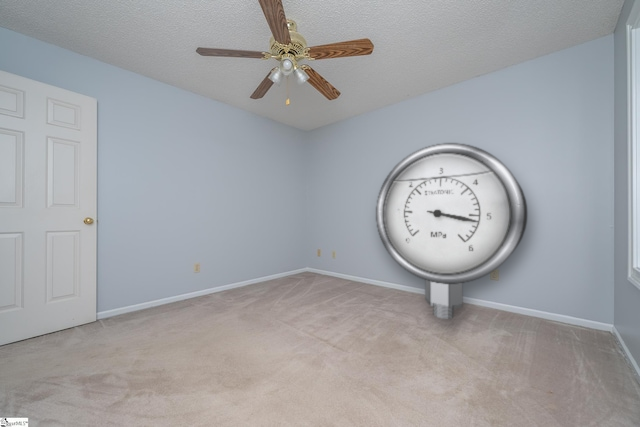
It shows 5.2; MPa
